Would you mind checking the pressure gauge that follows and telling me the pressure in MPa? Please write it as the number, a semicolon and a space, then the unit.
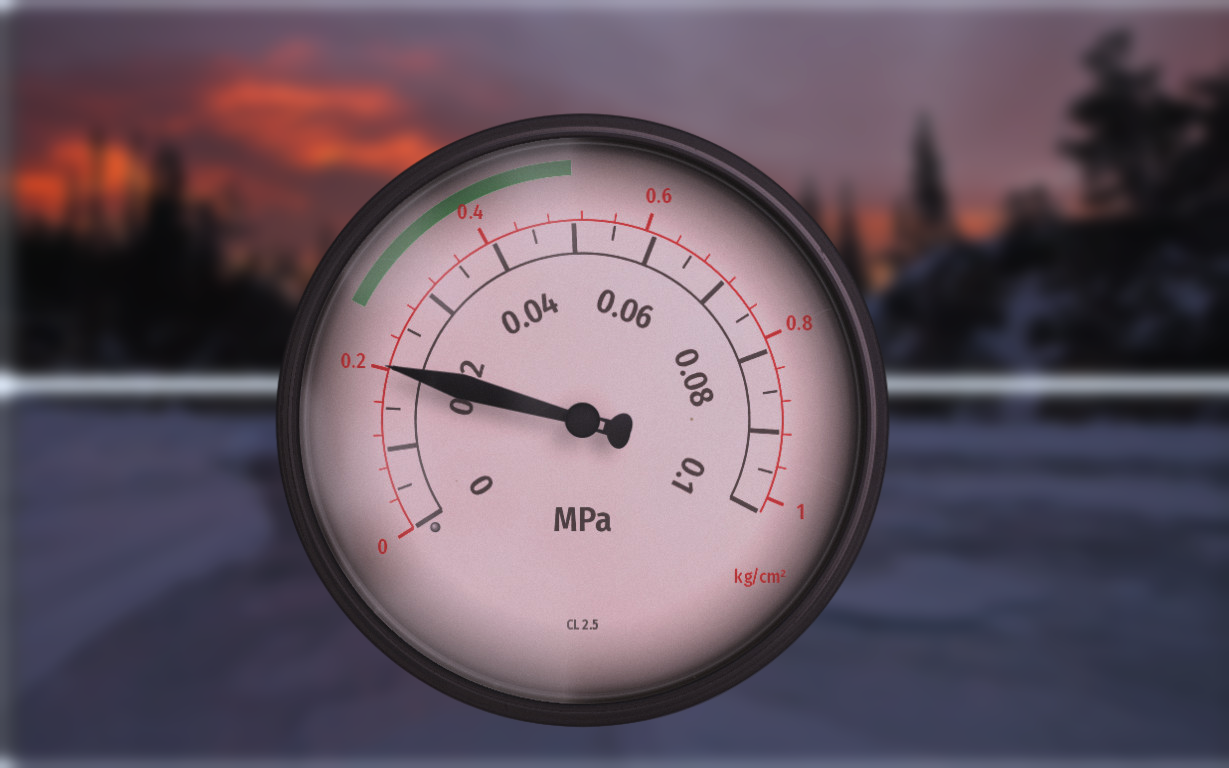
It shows 0.02; MPa
